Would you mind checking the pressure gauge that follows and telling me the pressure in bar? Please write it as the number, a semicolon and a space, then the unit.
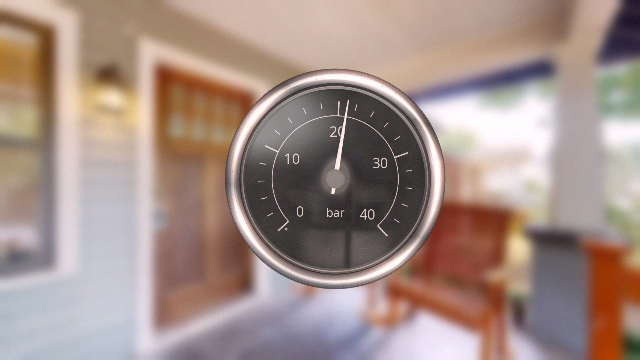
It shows 21; bar
